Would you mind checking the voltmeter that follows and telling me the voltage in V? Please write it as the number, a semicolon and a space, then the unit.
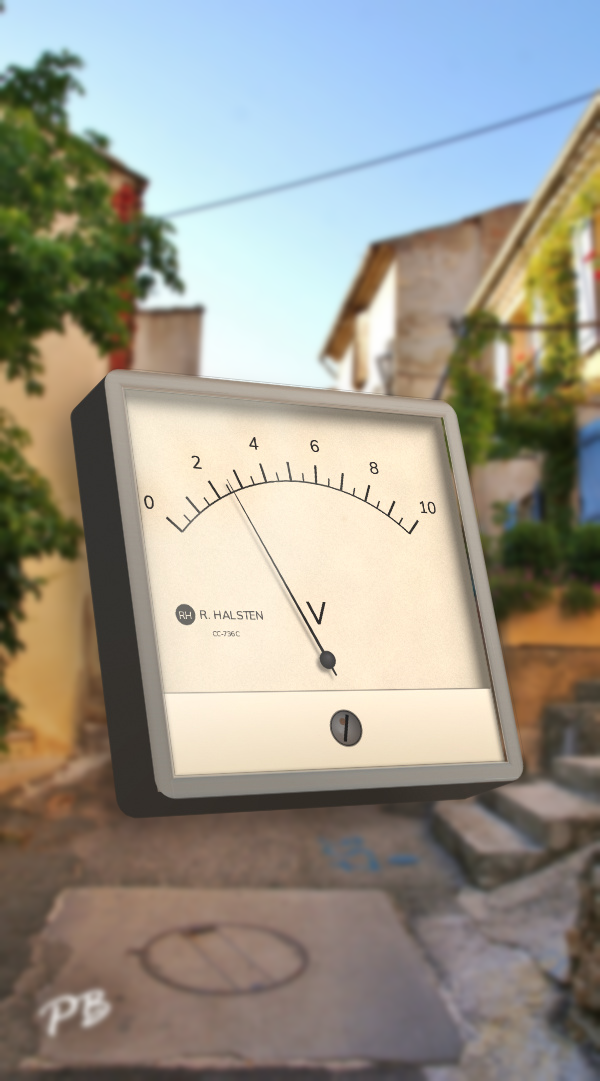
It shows 2.5; V
